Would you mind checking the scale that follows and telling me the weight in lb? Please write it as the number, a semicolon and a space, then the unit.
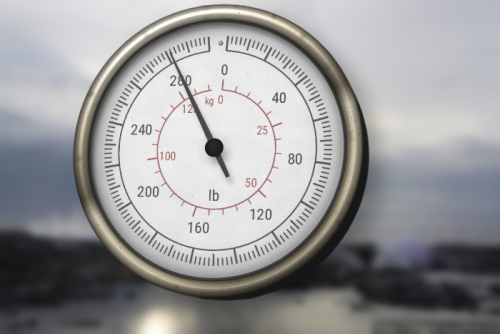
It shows 282; lb
